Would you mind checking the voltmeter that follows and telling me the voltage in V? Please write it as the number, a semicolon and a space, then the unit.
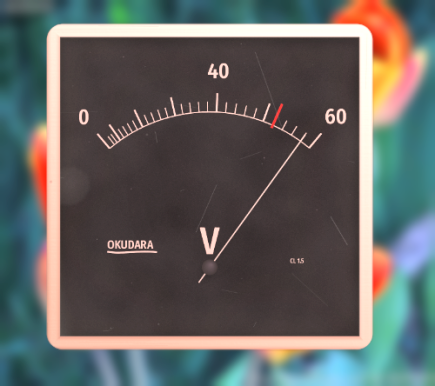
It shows 58; V
